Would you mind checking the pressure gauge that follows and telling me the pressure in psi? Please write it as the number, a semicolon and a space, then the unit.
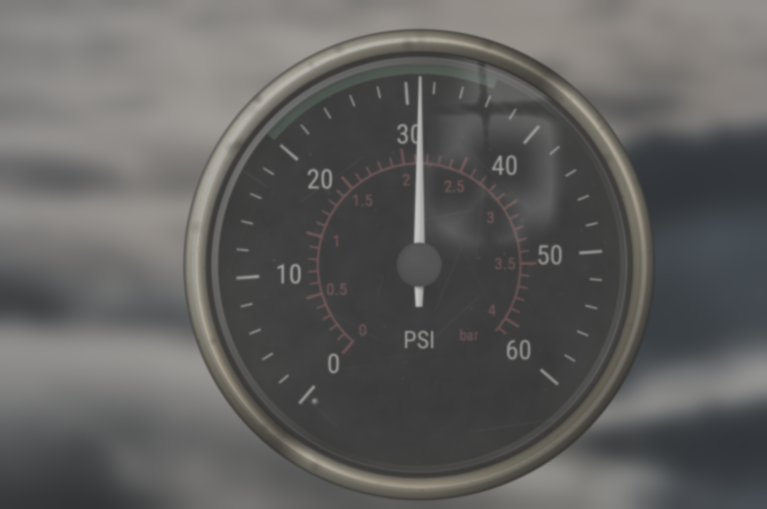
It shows 31; psi
